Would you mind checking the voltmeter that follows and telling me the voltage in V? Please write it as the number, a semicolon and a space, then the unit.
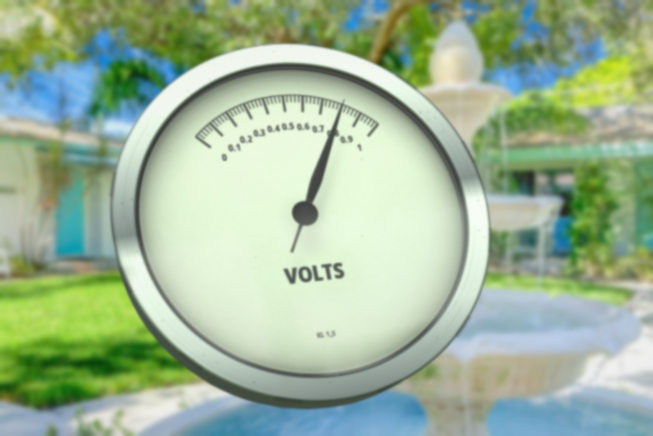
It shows 0.8; V
